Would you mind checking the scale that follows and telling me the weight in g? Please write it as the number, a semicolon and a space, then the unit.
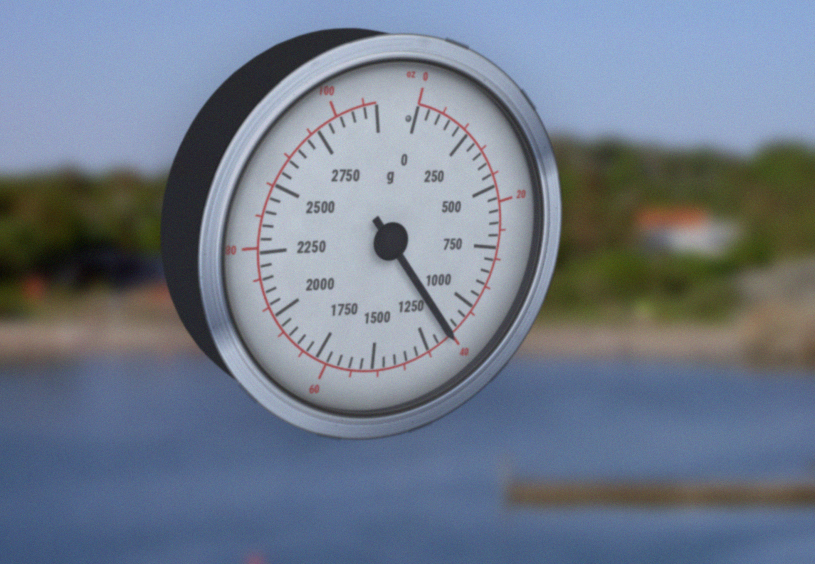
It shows 1150; g
